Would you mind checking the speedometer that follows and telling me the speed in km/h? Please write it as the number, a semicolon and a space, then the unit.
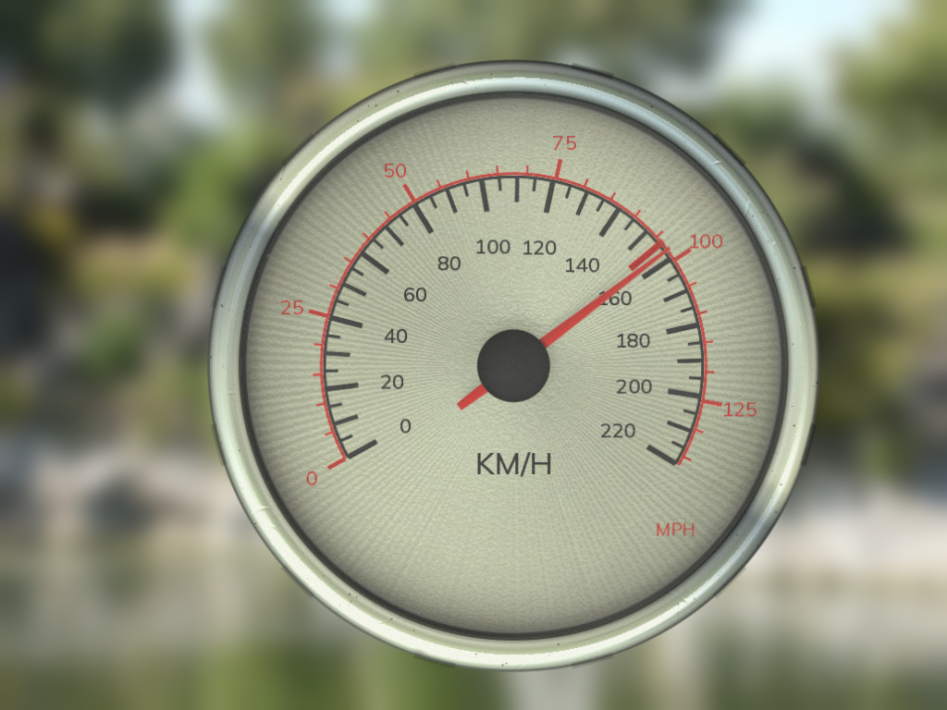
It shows 157.5; km/h
